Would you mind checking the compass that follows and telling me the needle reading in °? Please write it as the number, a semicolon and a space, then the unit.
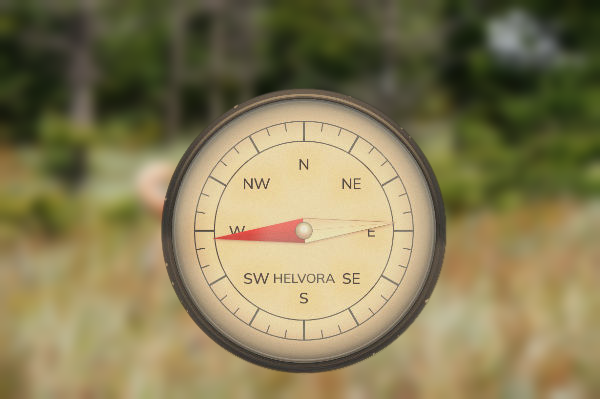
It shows 265; °
